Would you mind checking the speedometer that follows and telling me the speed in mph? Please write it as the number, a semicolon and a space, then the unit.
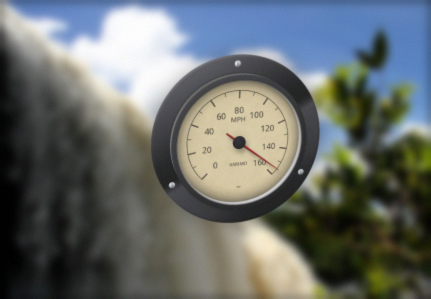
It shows 155; mph
